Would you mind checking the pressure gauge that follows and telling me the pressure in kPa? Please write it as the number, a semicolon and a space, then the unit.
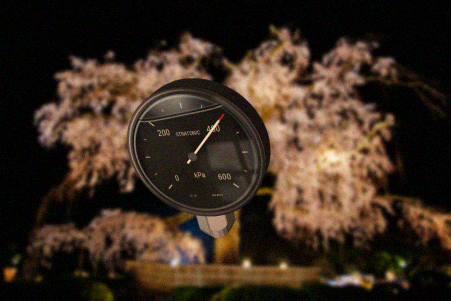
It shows 400; kPa
